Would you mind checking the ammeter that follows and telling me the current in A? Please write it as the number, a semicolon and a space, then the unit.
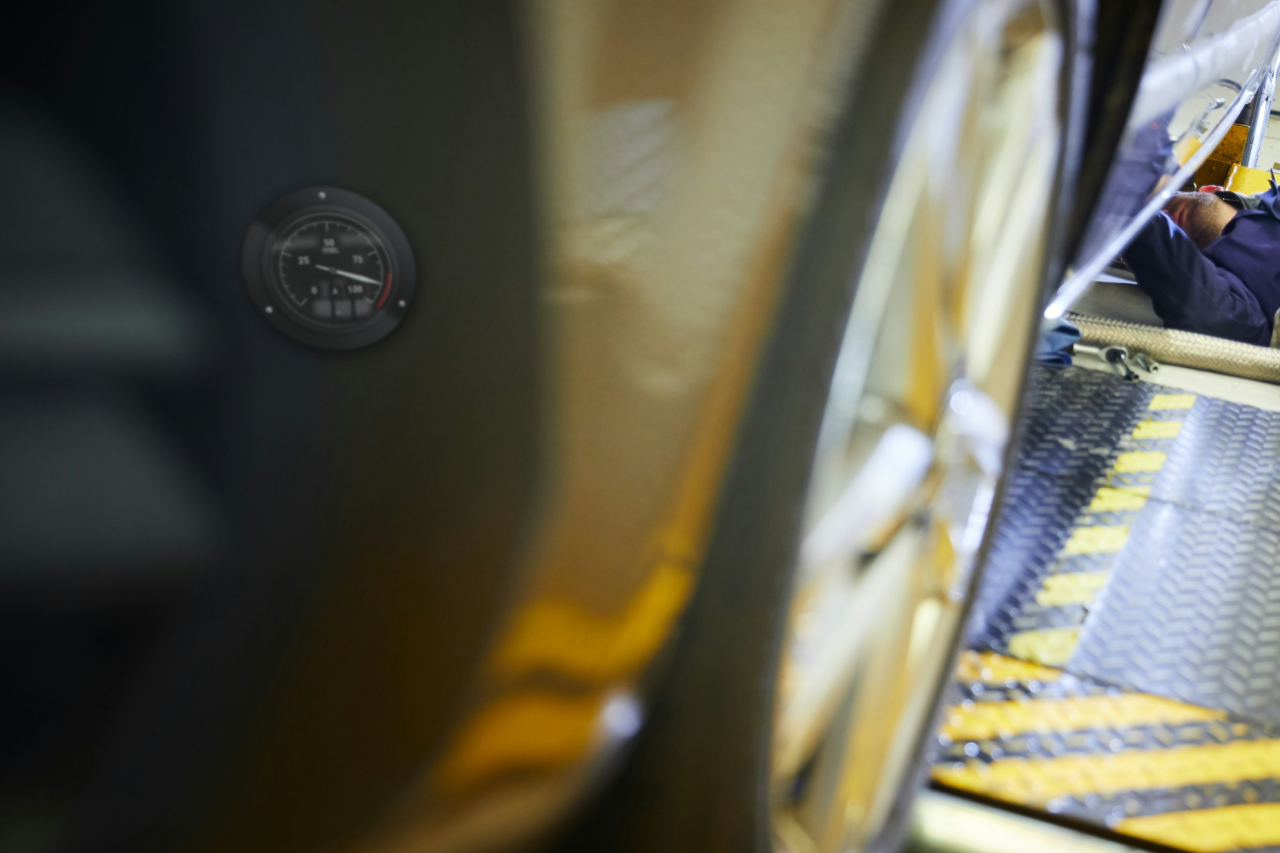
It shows 90; A
